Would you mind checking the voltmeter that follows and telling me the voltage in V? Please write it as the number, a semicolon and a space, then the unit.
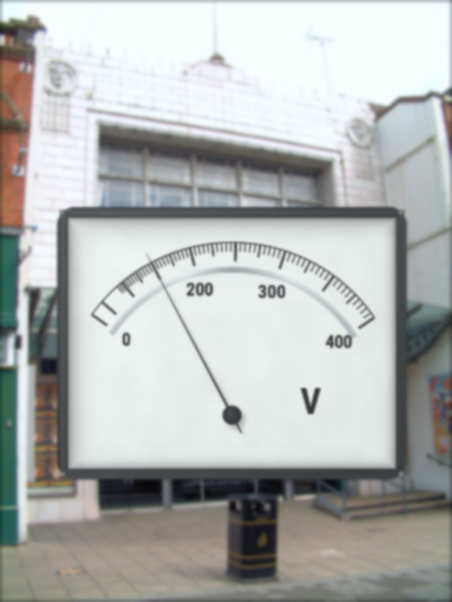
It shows 150; V
